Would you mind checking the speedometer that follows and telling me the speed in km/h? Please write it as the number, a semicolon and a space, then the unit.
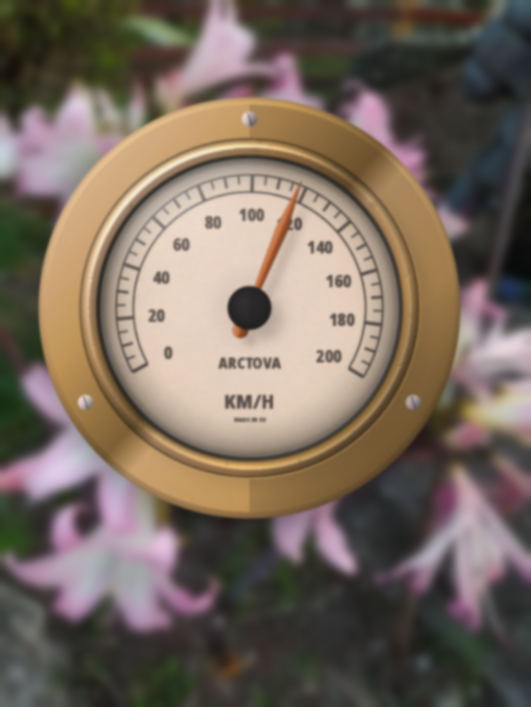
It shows 117.5; km/h
